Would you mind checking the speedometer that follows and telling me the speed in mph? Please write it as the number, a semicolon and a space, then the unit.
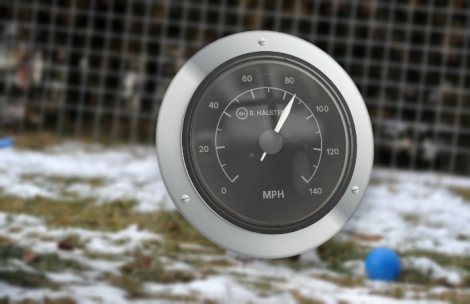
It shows 85; mph
